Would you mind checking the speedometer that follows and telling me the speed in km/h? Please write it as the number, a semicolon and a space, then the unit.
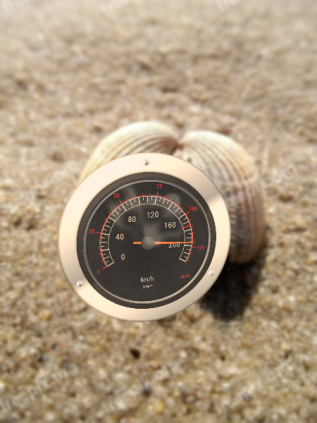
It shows 195; km/h
